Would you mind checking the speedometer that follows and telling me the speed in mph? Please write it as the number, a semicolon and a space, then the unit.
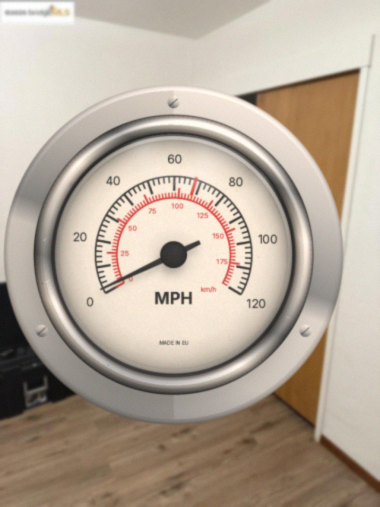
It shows 2; mph
